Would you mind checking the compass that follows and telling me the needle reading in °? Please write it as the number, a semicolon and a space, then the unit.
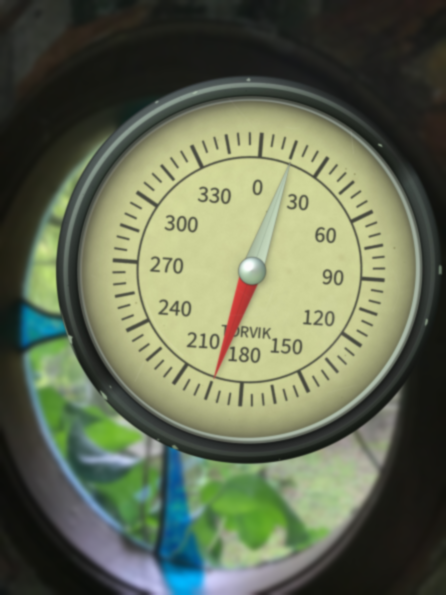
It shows 195; °
